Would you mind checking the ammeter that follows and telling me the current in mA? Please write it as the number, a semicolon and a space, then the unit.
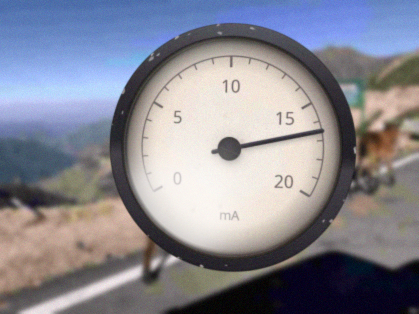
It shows 16.5; mA
